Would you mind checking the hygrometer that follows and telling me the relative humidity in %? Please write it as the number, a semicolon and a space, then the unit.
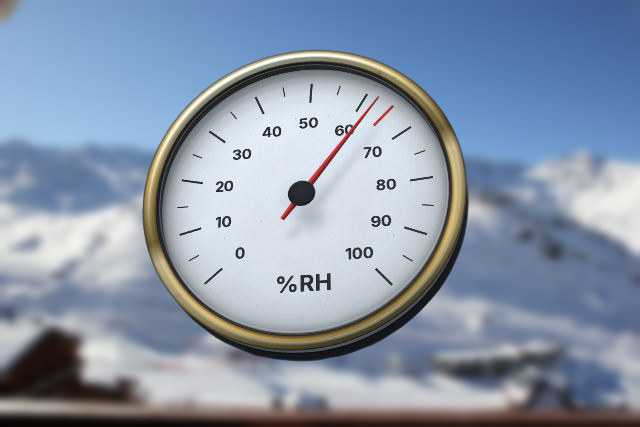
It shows 62.5; %
